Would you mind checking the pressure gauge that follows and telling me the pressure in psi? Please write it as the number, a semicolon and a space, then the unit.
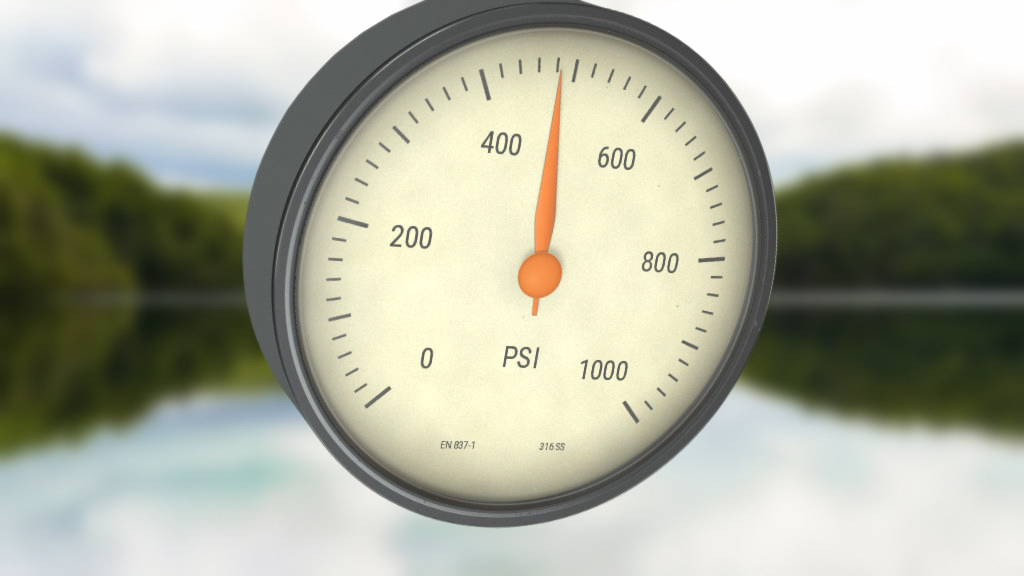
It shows 480; psi
